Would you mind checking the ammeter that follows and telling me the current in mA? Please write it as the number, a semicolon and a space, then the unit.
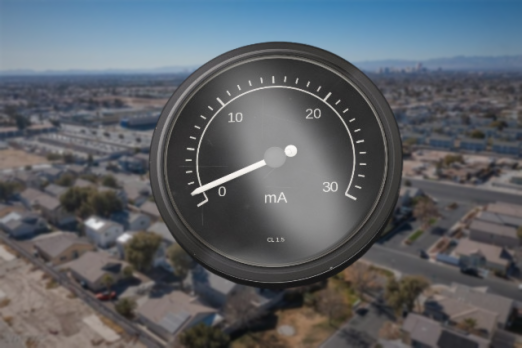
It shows 1; mA
